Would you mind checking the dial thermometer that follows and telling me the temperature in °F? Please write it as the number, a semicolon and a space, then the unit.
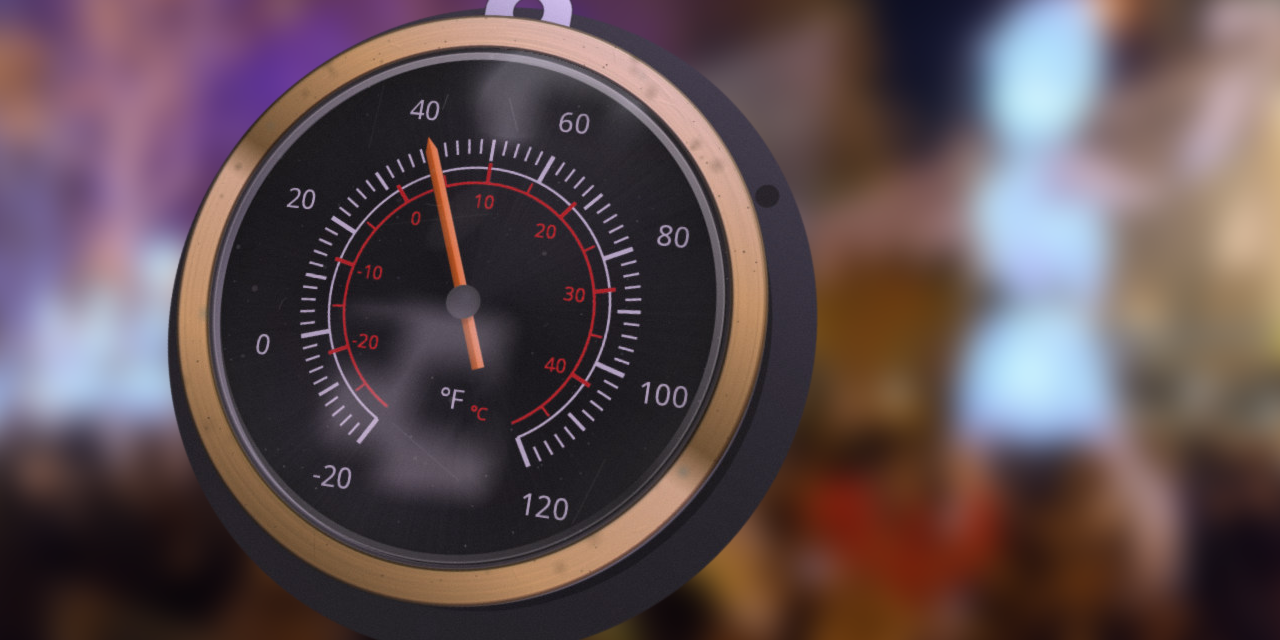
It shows 40; °F
